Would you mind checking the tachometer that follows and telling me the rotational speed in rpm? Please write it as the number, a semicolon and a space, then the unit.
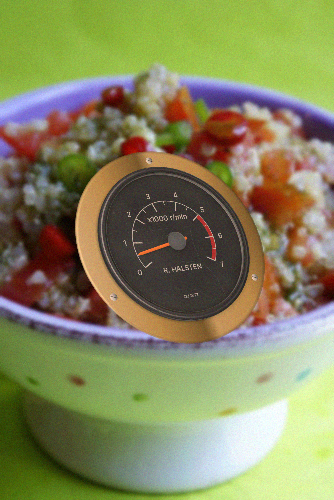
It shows 500; rpm
